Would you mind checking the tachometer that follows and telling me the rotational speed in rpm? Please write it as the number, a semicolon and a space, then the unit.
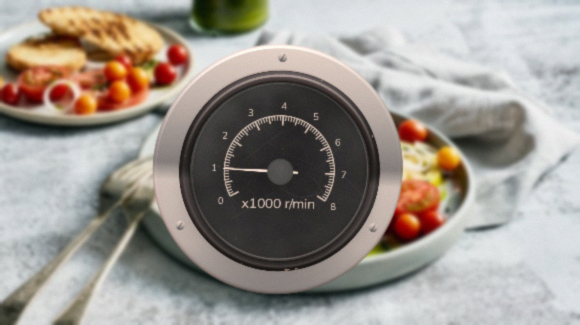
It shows 1000; rpm
